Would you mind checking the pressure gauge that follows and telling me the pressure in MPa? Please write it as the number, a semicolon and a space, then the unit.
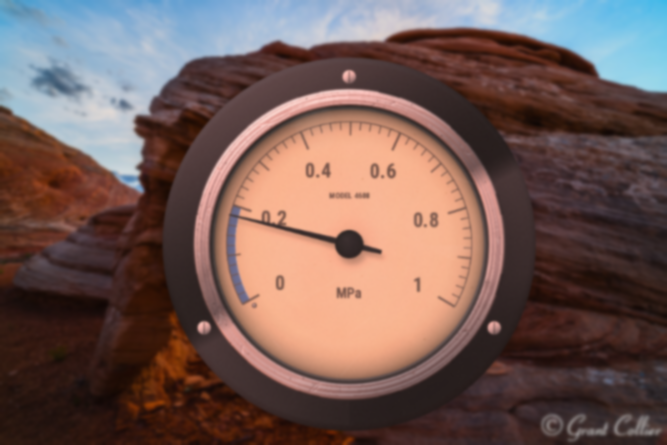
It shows 0.18; MPa
